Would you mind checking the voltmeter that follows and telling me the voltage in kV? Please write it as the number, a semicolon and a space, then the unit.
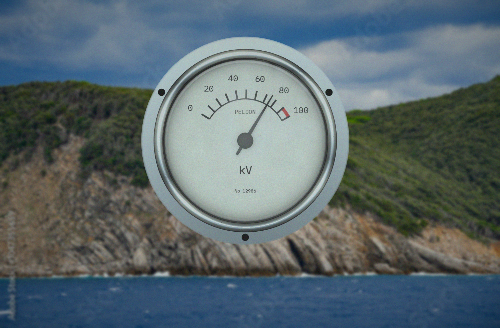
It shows 75; kV
